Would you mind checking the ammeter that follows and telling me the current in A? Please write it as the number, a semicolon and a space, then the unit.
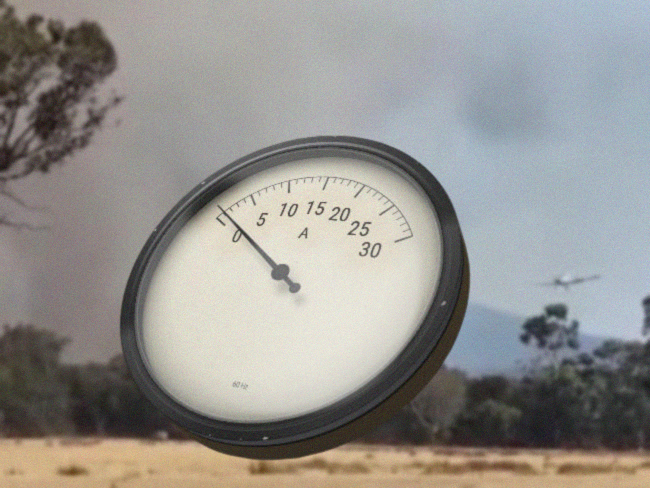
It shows 1; A
